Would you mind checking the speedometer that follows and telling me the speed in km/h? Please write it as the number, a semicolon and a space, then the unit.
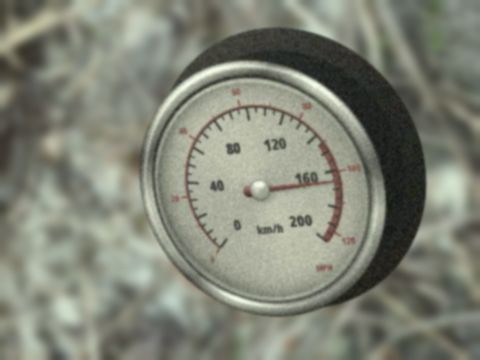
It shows 165; km/h
